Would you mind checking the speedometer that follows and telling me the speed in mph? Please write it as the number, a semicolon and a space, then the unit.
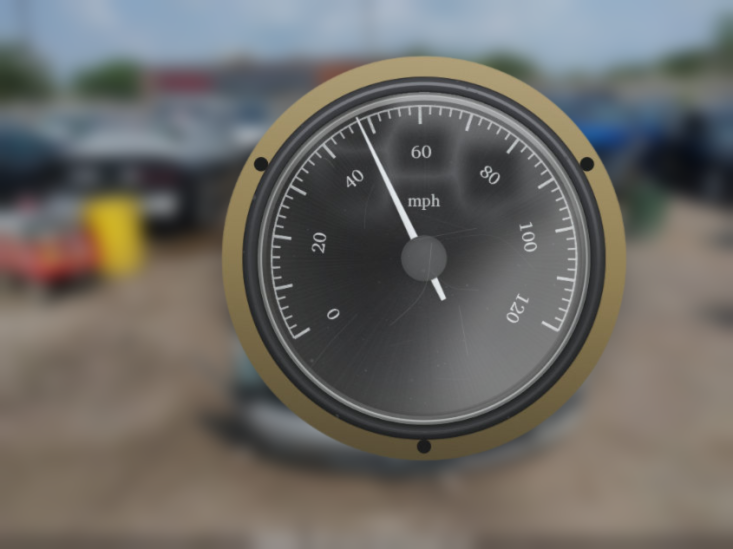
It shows 48; mph
